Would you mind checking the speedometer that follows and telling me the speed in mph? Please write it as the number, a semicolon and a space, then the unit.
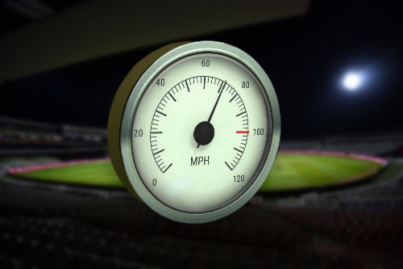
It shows 70; mph
